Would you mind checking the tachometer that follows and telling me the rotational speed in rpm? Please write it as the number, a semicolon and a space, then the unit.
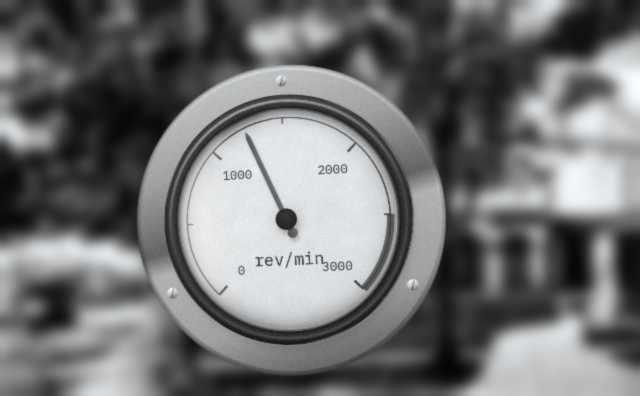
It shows 1250; rpm
